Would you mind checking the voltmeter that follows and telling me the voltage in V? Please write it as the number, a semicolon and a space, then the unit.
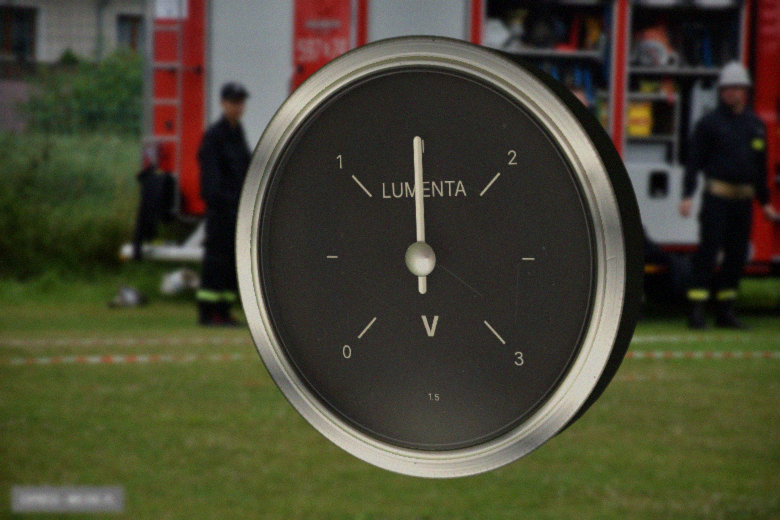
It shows 1.5; V
